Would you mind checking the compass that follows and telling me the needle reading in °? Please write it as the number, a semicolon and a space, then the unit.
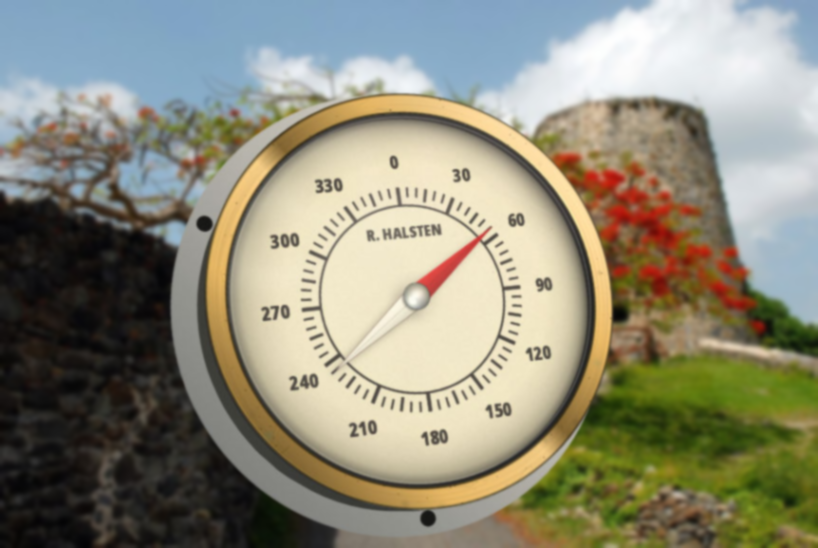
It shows 55; °
